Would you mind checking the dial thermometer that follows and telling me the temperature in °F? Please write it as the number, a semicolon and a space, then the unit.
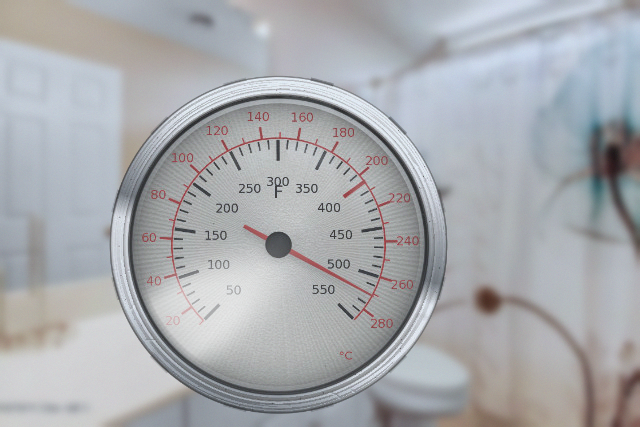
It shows 520; °F
